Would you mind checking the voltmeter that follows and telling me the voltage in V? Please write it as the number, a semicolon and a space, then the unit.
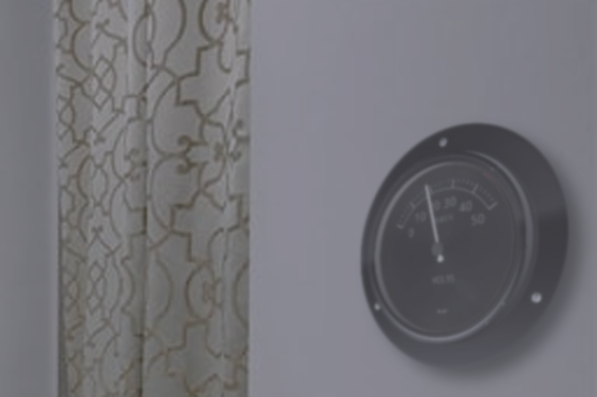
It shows 20; V
